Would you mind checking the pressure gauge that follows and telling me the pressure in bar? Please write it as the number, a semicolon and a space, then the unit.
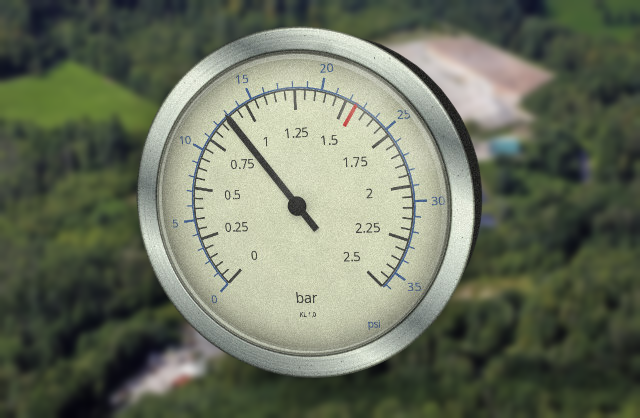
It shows 0.9; bar
